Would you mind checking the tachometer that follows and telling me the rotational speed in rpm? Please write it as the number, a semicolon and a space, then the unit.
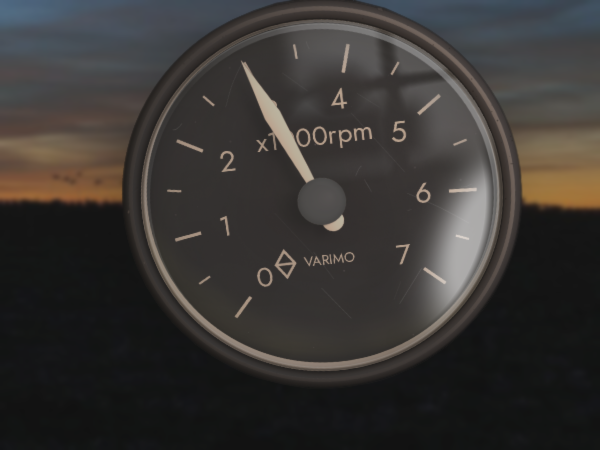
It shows 3000; rpm
